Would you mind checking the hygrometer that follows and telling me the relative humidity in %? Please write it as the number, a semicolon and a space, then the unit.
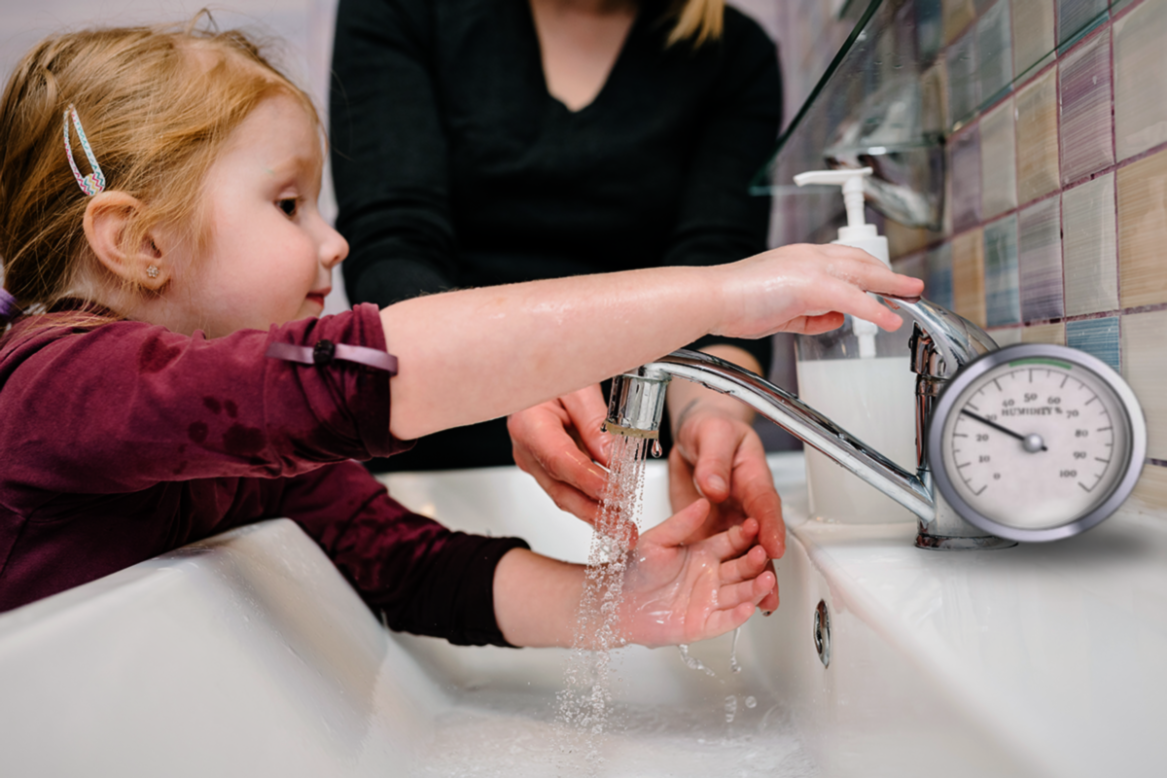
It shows 27.5; %
